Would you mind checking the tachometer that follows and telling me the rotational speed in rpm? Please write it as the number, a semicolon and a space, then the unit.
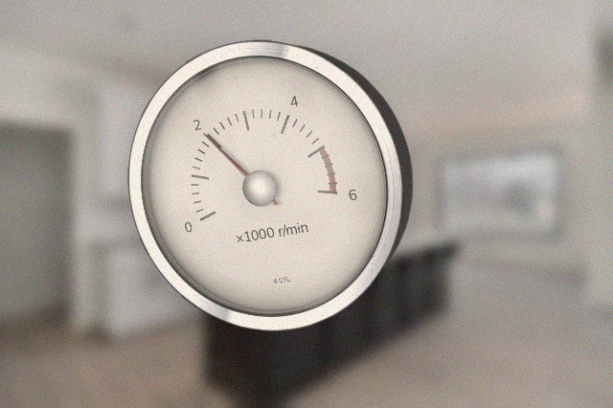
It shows 2000; rpm
